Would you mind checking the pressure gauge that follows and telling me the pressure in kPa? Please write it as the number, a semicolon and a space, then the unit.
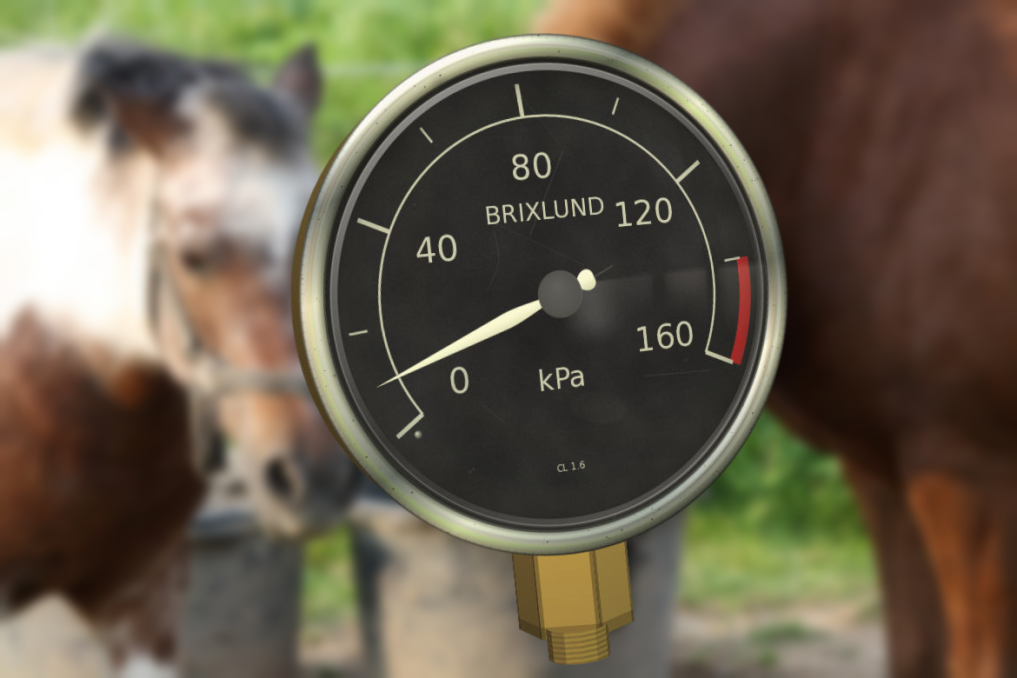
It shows 10; kPa
